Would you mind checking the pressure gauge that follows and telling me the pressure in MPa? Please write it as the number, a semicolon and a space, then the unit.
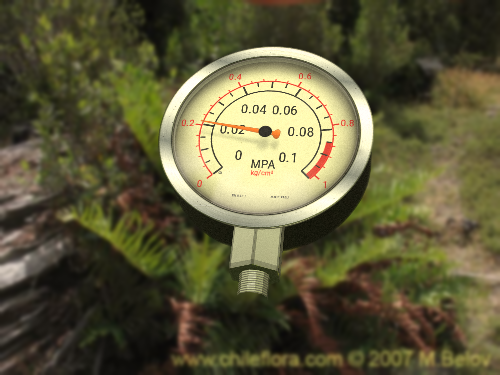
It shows 0.02; MPa
